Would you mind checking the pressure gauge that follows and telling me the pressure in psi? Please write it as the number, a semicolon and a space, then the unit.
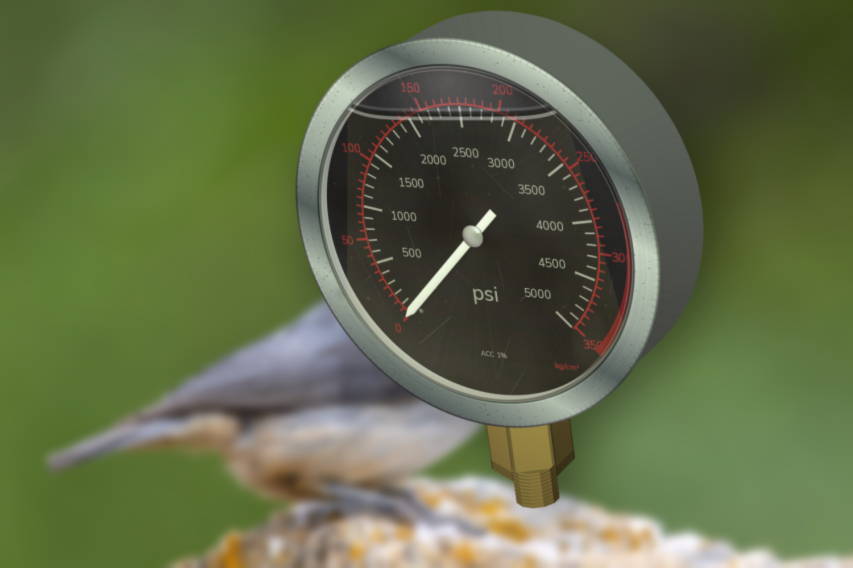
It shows 0; psi
